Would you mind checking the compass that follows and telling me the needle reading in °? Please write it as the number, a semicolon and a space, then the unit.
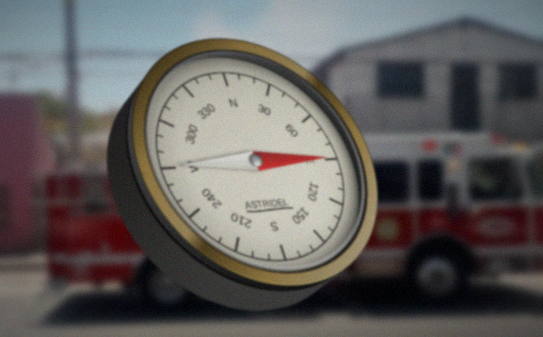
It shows 90; °
